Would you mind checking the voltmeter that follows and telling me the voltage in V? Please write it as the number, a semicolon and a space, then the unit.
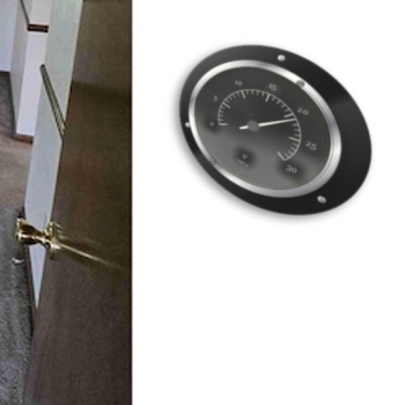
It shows 21; V
